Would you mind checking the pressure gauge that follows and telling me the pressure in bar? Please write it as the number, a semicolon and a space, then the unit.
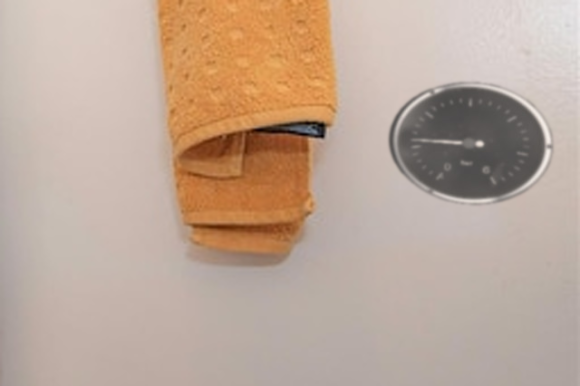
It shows 1.2; bar
